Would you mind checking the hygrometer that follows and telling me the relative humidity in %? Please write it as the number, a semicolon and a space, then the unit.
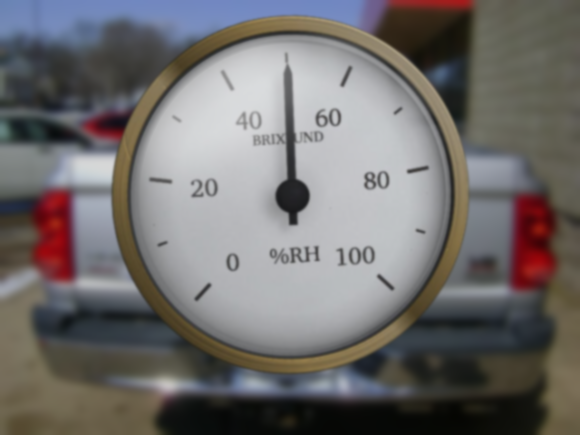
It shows 50; %
